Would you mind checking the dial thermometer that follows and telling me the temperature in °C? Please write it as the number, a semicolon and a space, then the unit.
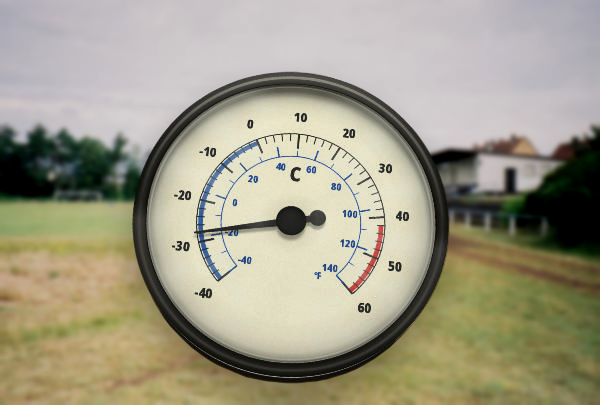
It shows -28; °C
